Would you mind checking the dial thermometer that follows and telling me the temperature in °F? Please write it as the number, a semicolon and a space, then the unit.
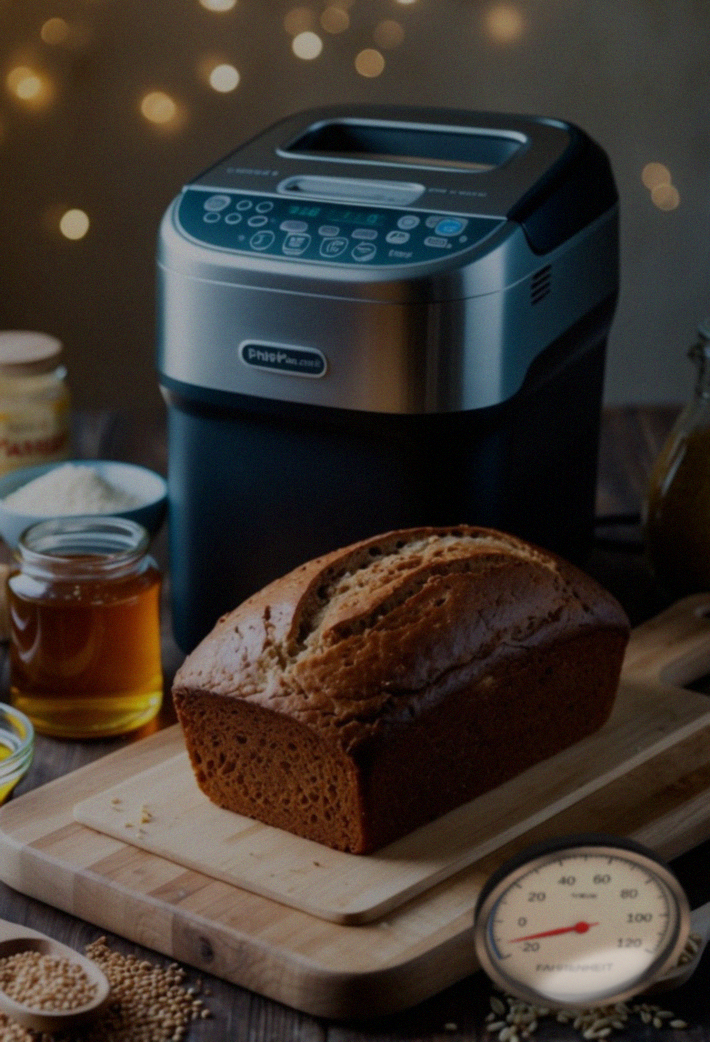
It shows -10; °F
